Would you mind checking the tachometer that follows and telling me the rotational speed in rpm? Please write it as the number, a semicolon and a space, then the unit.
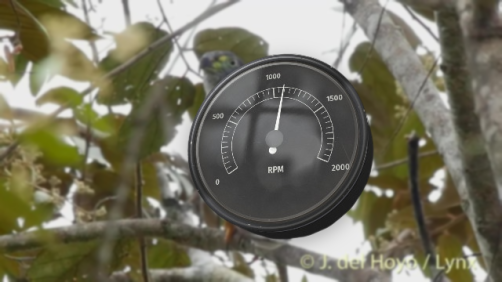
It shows 1100; rpm
